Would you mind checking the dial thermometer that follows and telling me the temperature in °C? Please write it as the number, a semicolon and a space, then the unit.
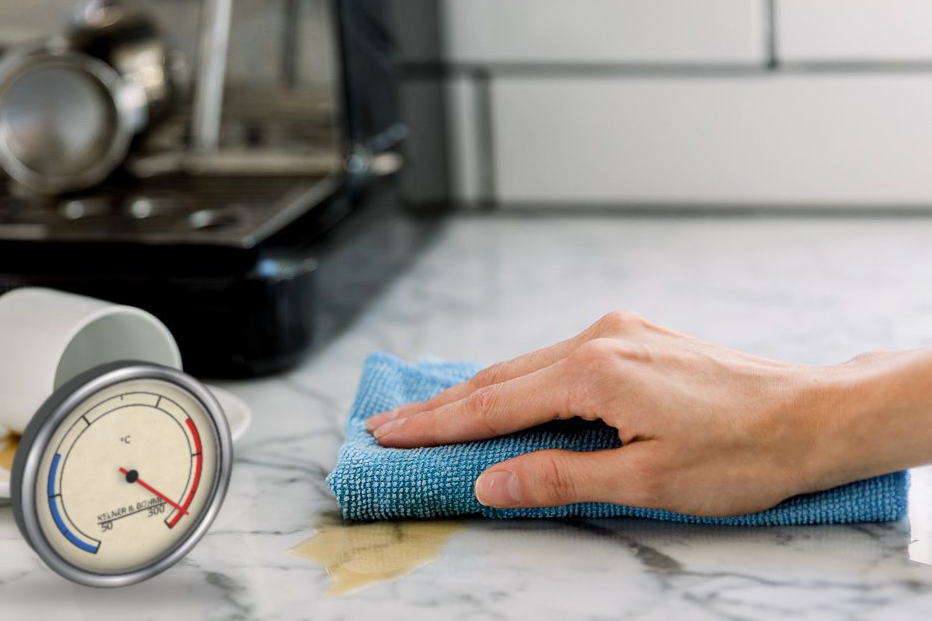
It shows 287.5; °C
